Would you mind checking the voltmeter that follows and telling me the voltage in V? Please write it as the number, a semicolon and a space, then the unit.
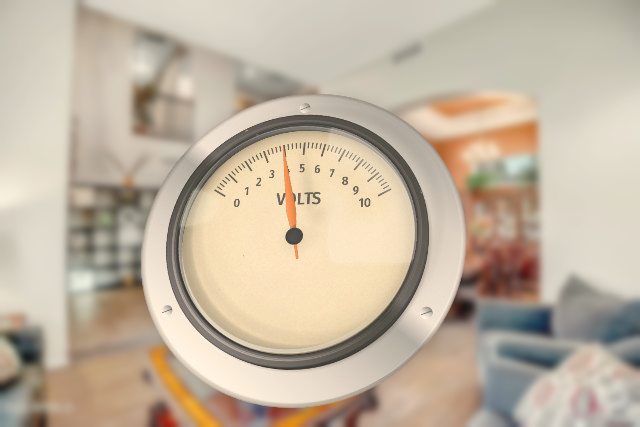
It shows 4; V
